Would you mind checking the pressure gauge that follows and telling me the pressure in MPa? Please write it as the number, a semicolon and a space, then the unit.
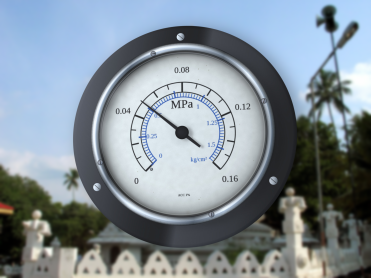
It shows 0.05; MPa
